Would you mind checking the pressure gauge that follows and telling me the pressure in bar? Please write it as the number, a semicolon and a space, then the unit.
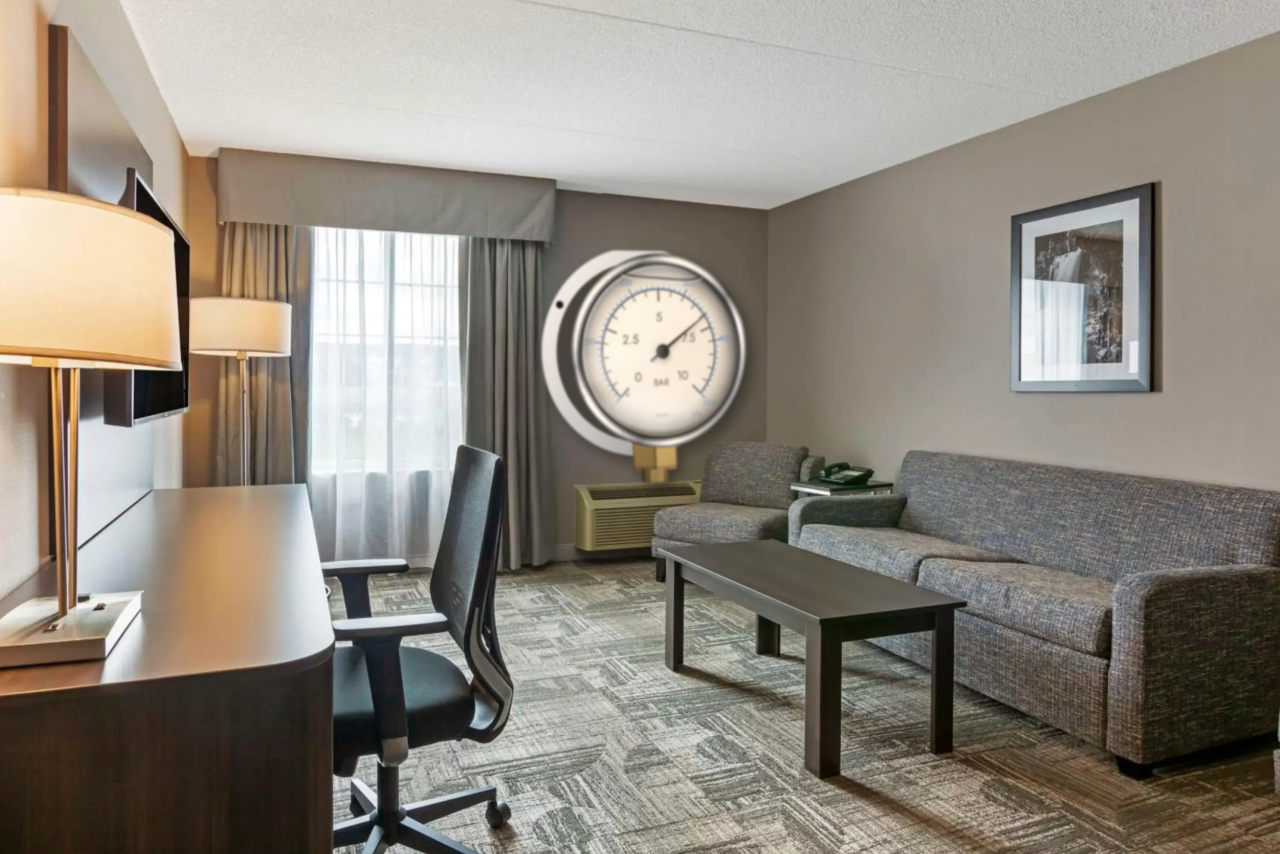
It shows 7; bar
